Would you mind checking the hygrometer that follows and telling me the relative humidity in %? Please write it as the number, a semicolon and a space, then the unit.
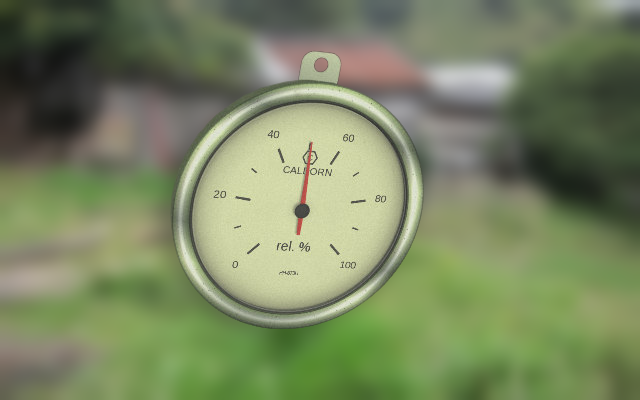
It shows 50; %
